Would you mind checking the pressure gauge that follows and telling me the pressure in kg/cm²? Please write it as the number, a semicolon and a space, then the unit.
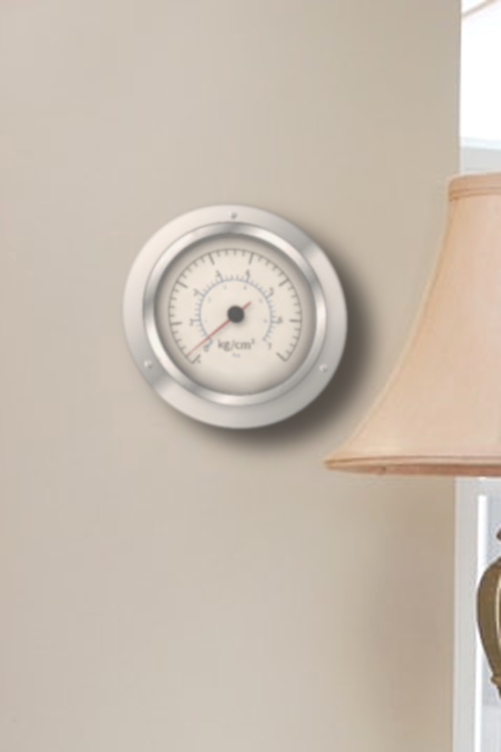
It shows 0.2; kg/cm²
